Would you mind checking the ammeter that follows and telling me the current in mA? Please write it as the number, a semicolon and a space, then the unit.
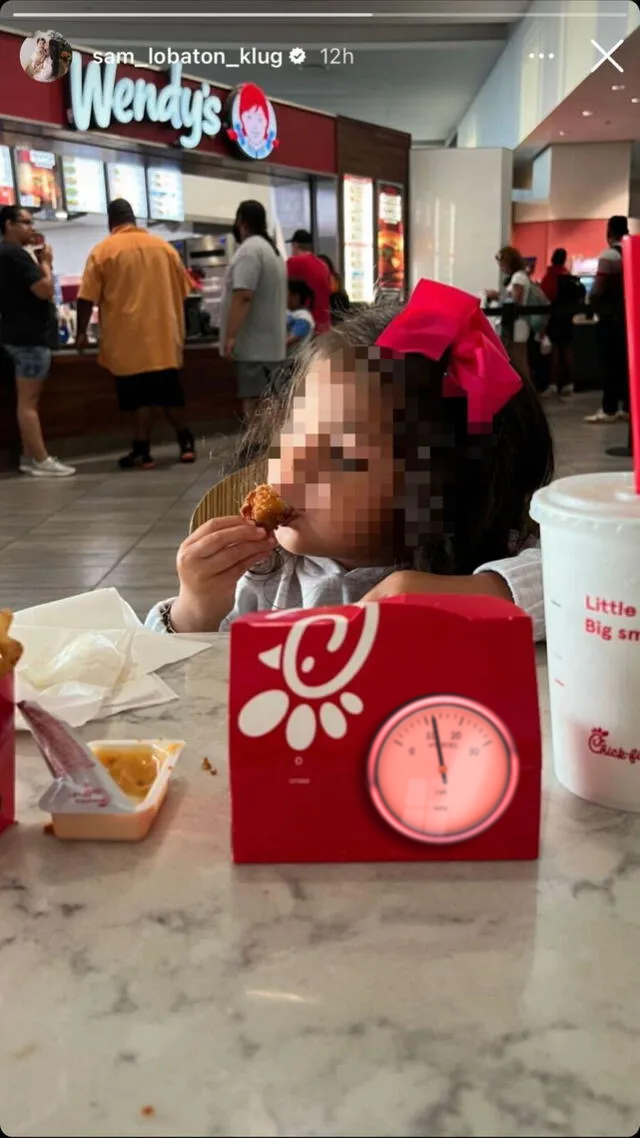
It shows 12; mA
